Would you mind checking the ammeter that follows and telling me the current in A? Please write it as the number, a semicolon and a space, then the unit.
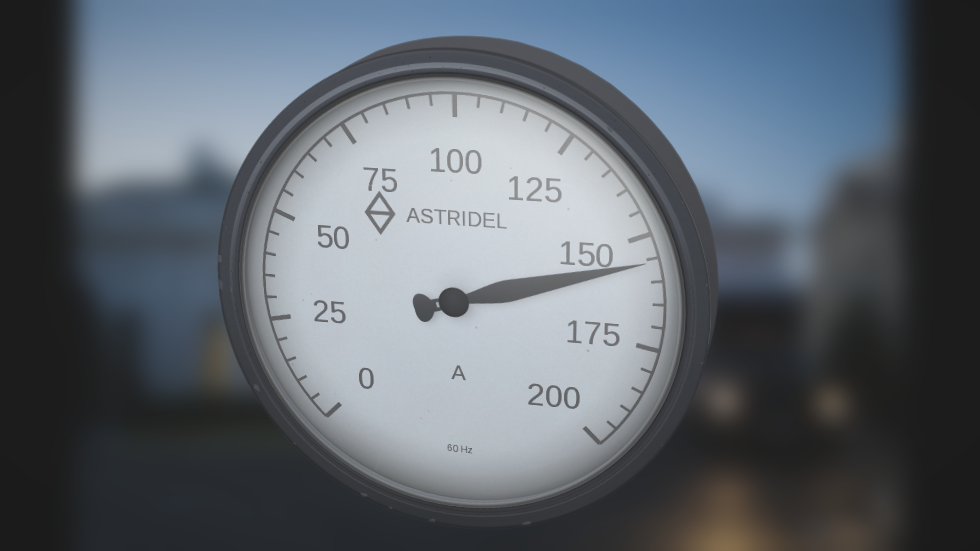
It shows 155; A
